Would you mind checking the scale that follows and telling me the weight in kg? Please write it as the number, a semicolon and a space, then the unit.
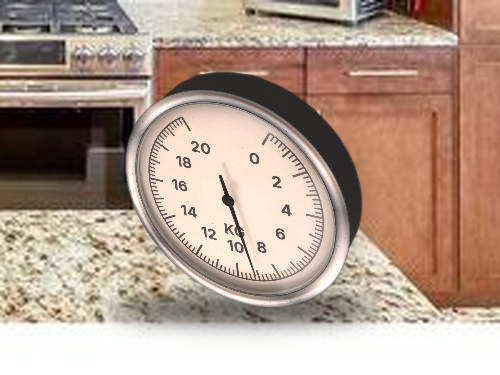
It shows 9; kg
